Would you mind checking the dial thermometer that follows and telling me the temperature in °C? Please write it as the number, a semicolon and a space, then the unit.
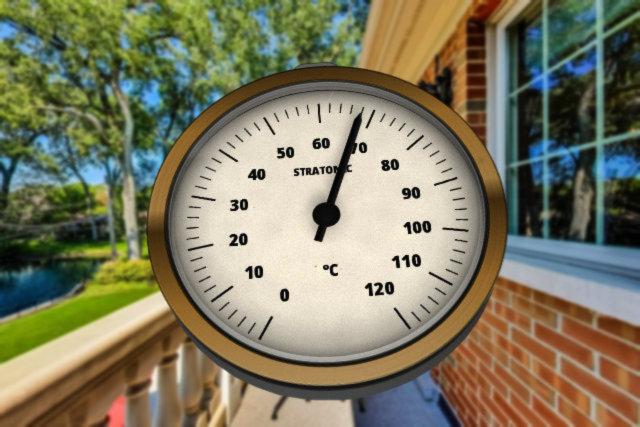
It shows 68; °C
